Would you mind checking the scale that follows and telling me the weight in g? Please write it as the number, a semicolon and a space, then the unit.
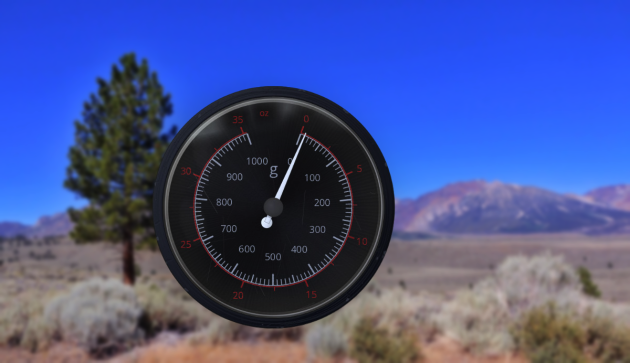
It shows 10; g
